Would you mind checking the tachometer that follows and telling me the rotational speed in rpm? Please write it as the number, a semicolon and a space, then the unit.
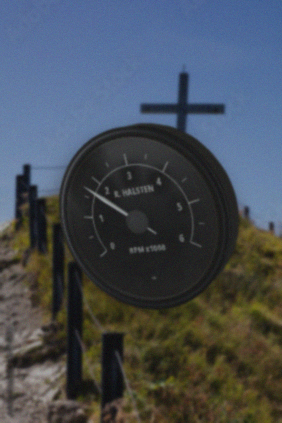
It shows 1750; rpm
